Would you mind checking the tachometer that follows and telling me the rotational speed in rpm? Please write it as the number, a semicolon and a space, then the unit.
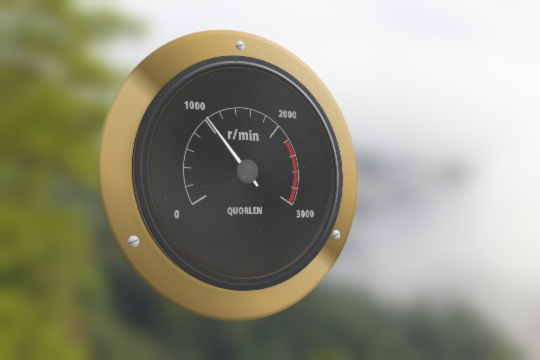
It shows 1000; rpm
